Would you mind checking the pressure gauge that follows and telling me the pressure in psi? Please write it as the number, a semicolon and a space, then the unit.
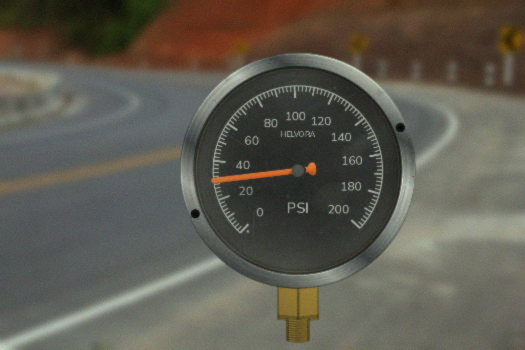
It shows 30; psi
